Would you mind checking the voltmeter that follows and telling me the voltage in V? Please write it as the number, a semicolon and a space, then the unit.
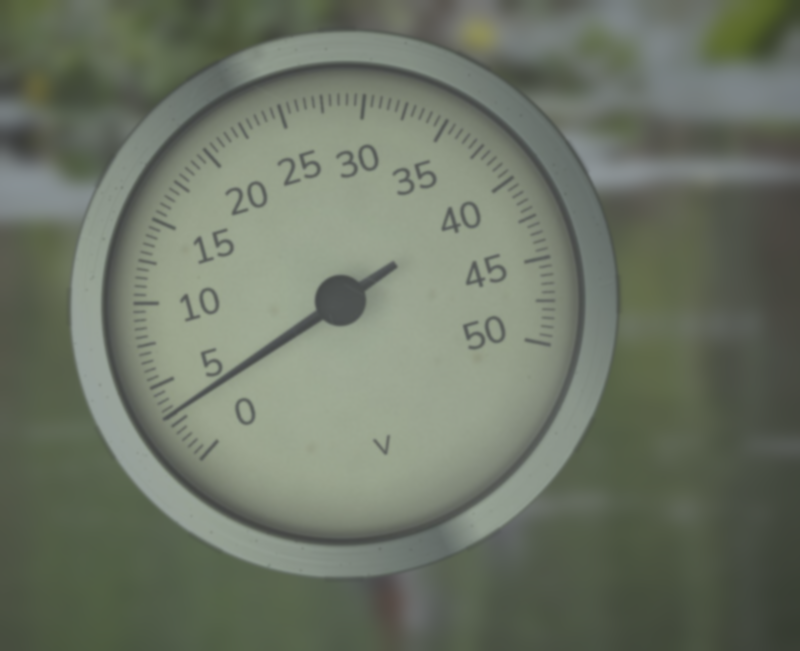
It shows 3; V
